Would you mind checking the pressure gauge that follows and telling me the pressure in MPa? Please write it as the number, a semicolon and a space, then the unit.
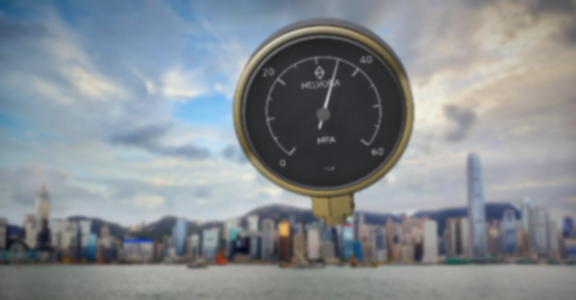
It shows 35; MPa
